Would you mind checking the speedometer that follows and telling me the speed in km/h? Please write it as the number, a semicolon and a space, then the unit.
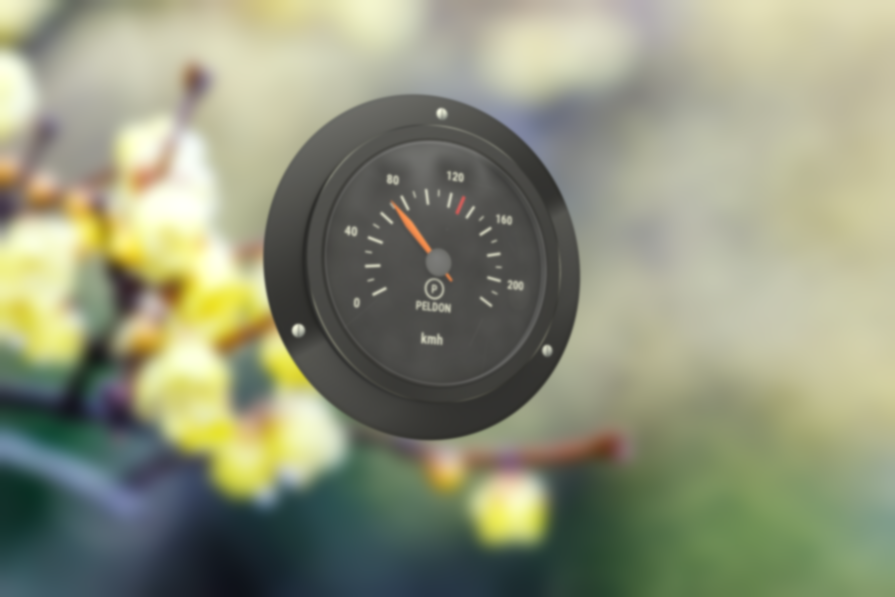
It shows 70; km/h
